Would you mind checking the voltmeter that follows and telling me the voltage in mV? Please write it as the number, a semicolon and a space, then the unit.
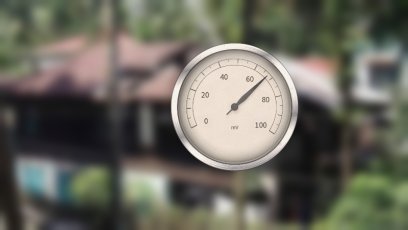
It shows 67.5; mV
